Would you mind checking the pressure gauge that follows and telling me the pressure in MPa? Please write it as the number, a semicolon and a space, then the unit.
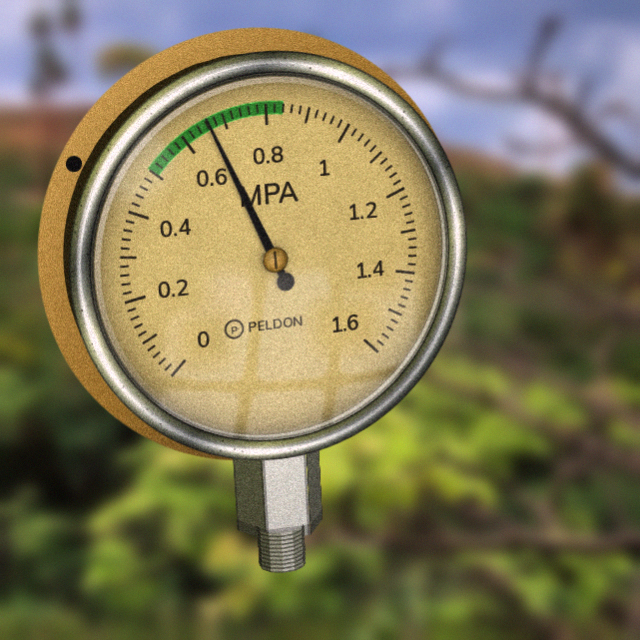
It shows 0.66; MPa
